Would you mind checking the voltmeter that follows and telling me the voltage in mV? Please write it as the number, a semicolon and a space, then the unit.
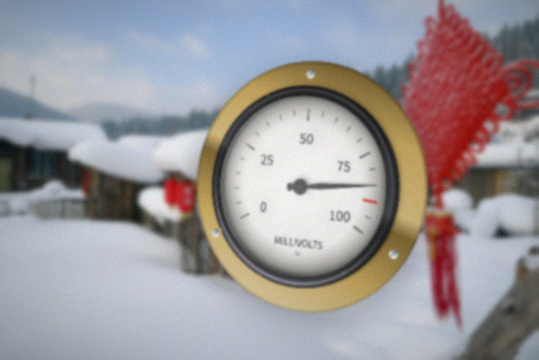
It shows 85; mV
